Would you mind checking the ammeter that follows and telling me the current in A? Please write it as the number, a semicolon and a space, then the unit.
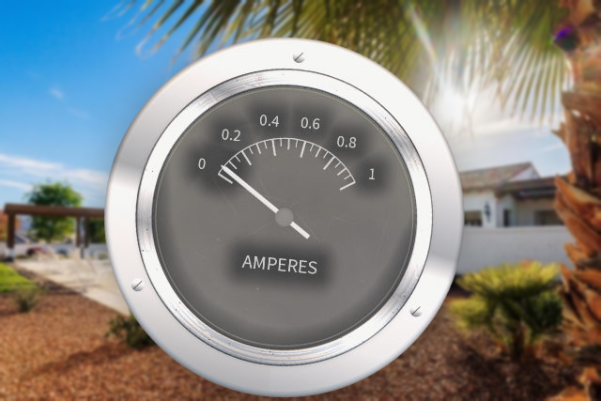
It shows 0.05; A
